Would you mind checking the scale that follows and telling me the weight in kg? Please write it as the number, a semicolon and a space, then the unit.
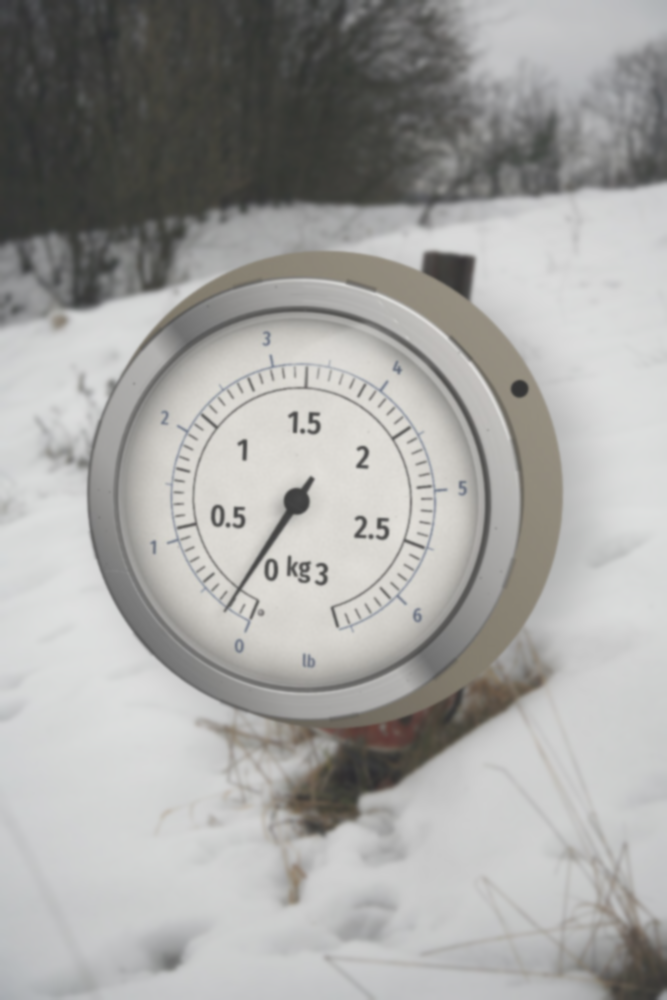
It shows 0.1; kg
